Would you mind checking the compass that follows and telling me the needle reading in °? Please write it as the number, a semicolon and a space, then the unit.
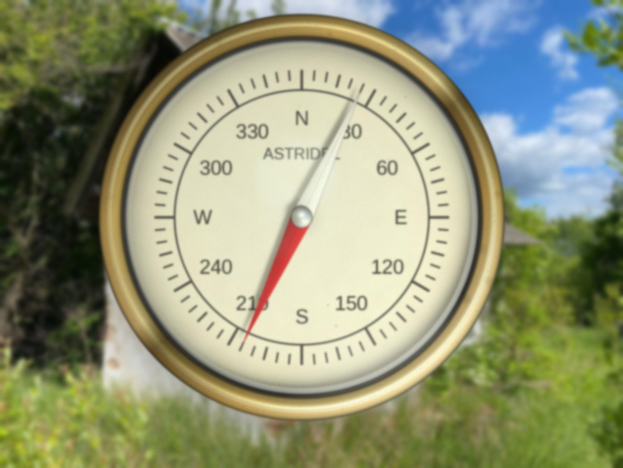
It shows 205; °
